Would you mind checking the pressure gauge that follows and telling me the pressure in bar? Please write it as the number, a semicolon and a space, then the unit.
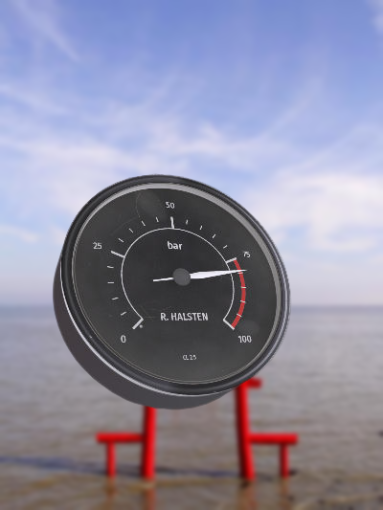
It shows 80; bar
